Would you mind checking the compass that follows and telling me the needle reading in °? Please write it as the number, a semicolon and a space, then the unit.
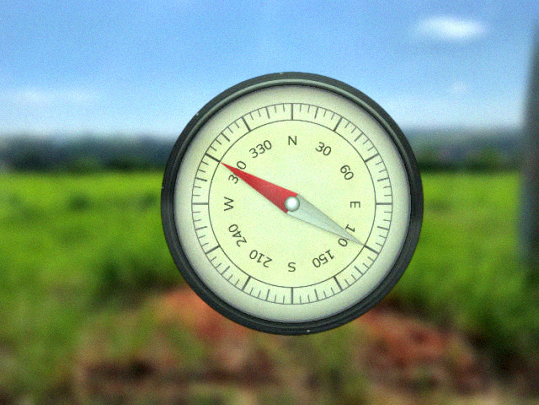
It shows 300; °
